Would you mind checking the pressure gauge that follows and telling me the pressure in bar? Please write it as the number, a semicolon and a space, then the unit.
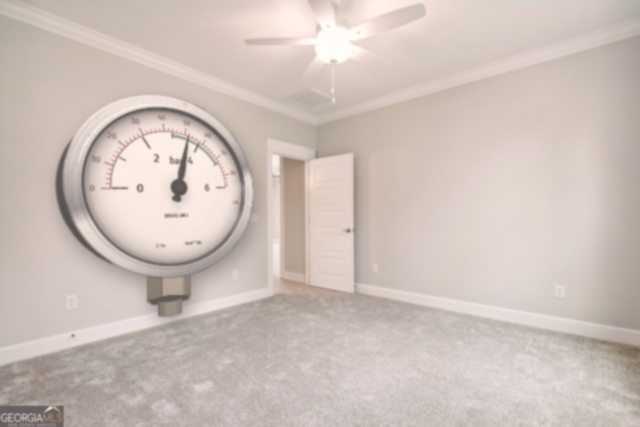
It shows 3.5; bar
